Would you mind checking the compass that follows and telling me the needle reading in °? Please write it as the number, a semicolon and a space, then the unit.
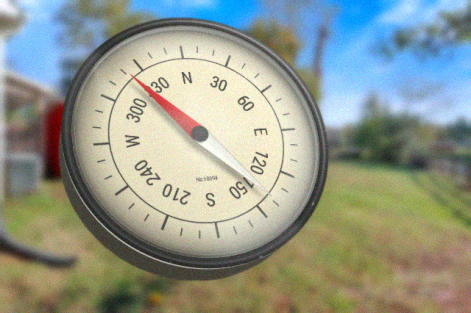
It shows 320; °
